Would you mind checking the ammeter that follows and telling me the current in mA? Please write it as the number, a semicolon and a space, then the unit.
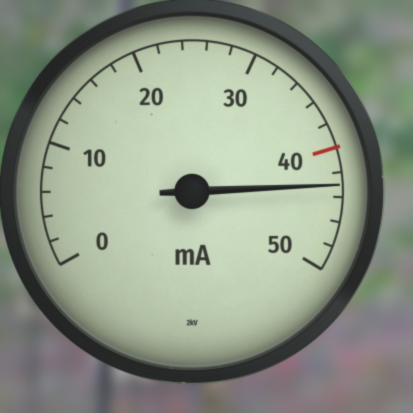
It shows 43; mA
